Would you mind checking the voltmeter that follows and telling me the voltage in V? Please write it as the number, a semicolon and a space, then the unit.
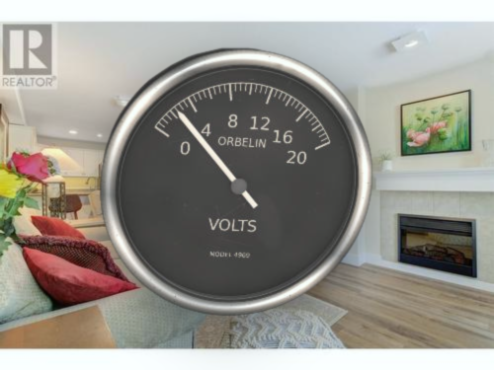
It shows 2.5; V
